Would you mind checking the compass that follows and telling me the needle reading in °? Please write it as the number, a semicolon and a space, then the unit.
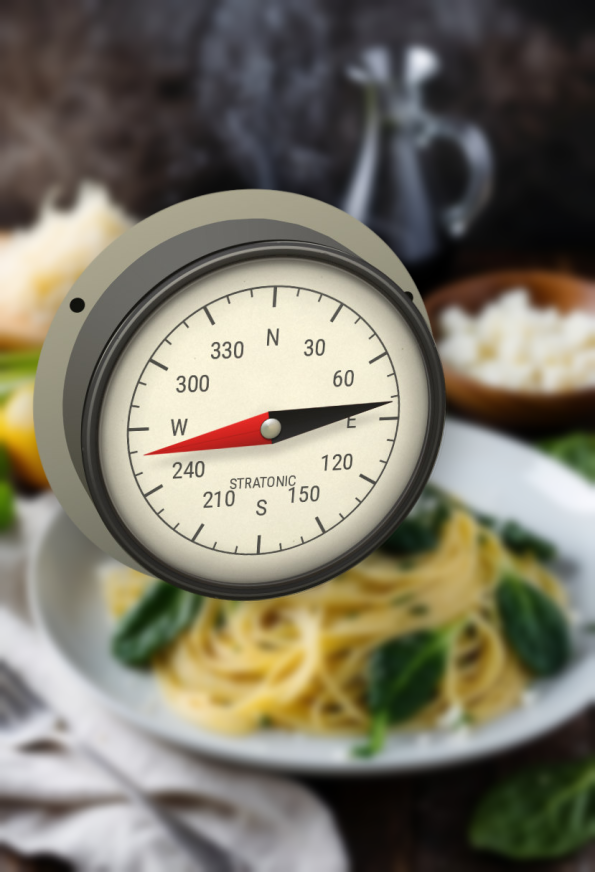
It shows 260; °
